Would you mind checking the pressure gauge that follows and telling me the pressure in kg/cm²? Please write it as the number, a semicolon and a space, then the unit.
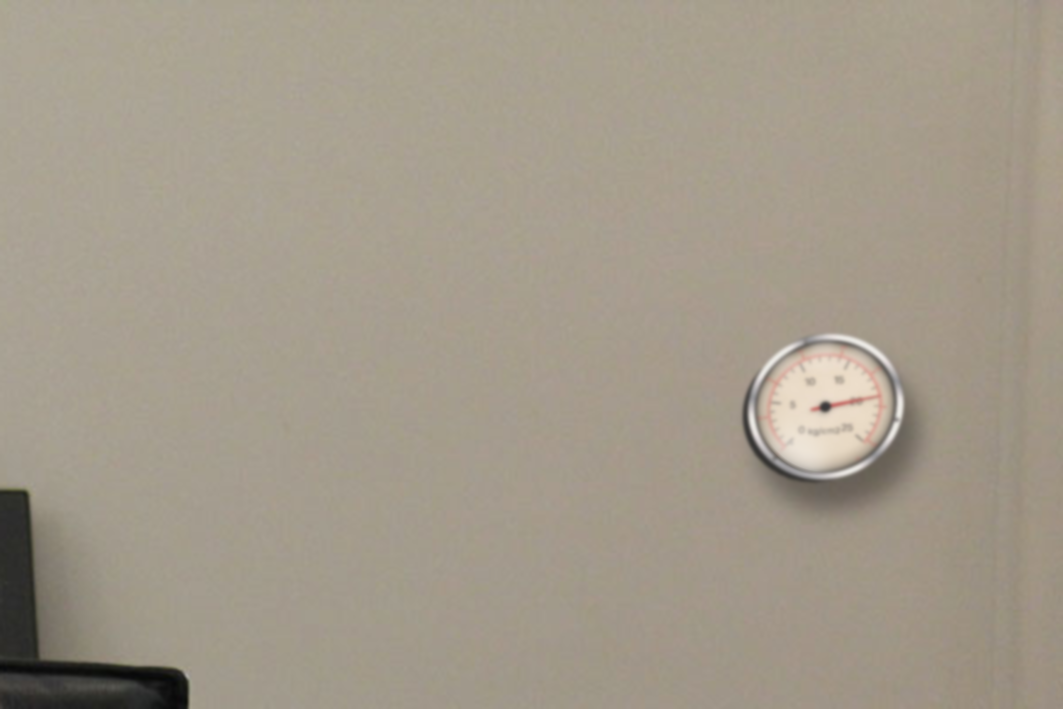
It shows 20; kg/cm²
